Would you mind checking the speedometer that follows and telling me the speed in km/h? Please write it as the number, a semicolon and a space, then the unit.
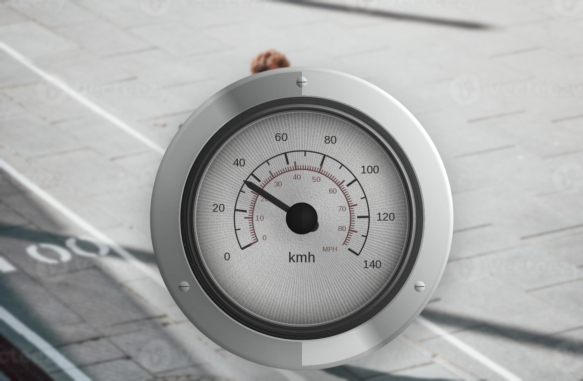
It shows 35; km/h
